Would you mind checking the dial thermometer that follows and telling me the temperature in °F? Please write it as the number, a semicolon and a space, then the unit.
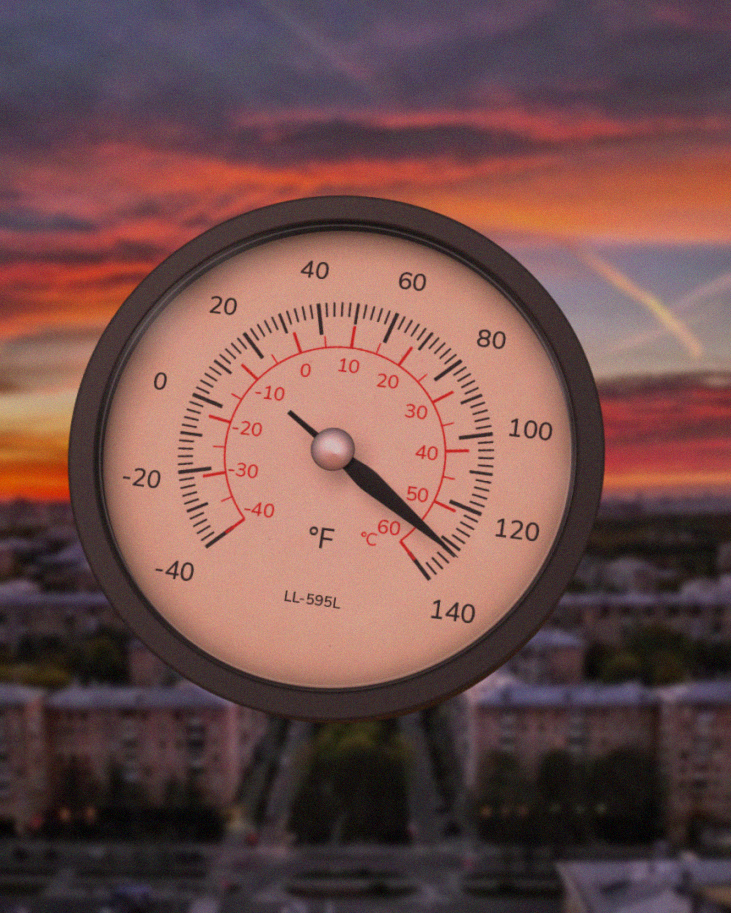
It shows 132; °F
